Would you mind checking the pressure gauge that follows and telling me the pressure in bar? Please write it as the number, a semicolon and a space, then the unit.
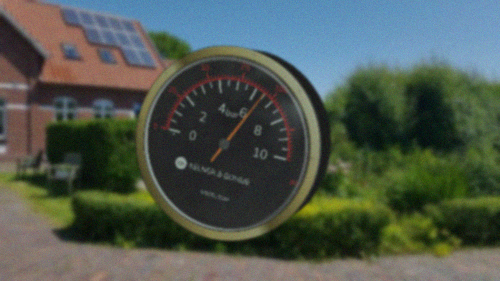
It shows 6.5; bar
